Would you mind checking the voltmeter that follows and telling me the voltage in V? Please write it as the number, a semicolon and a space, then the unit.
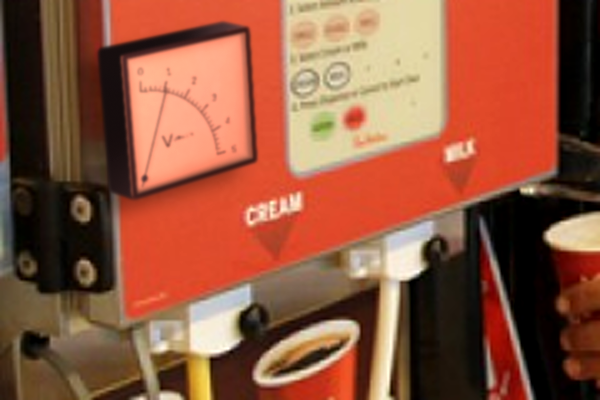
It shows 1; V
